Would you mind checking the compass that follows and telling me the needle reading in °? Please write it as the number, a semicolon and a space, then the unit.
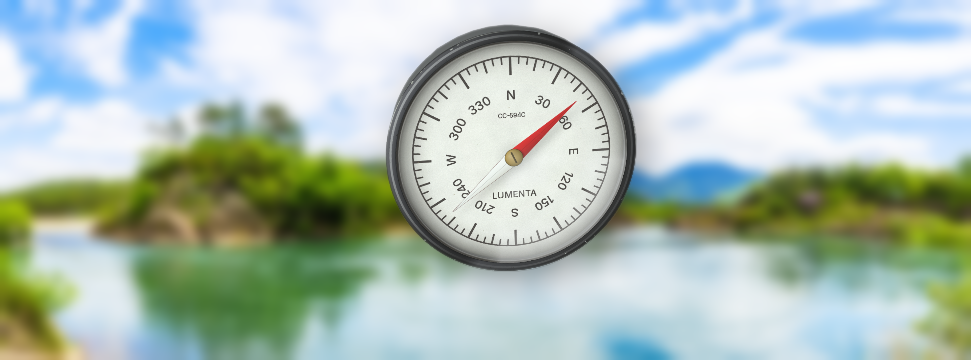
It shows 50; °
